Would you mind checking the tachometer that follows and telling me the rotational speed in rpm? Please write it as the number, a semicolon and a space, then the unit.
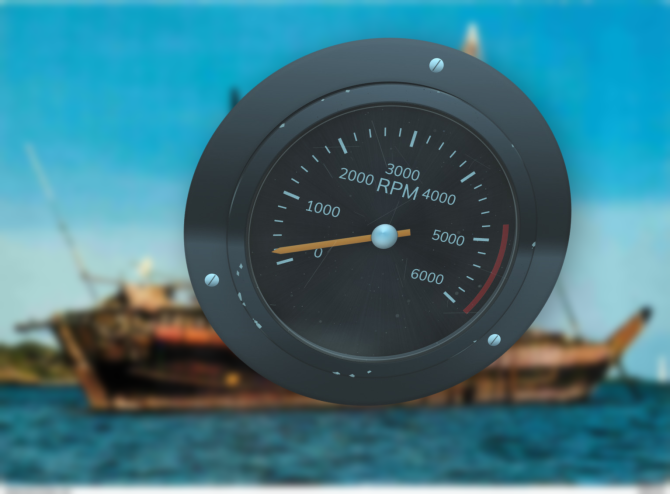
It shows 200; rpm
